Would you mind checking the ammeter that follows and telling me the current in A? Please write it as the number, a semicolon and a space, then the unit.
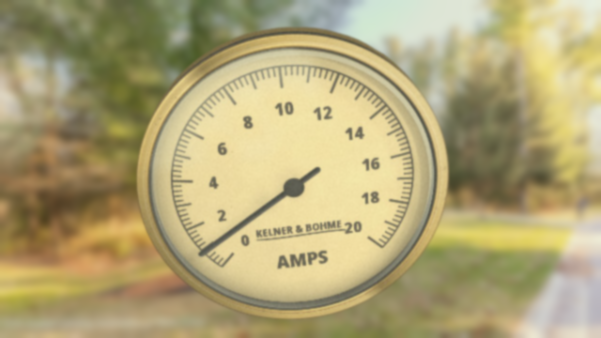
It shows 1; A
